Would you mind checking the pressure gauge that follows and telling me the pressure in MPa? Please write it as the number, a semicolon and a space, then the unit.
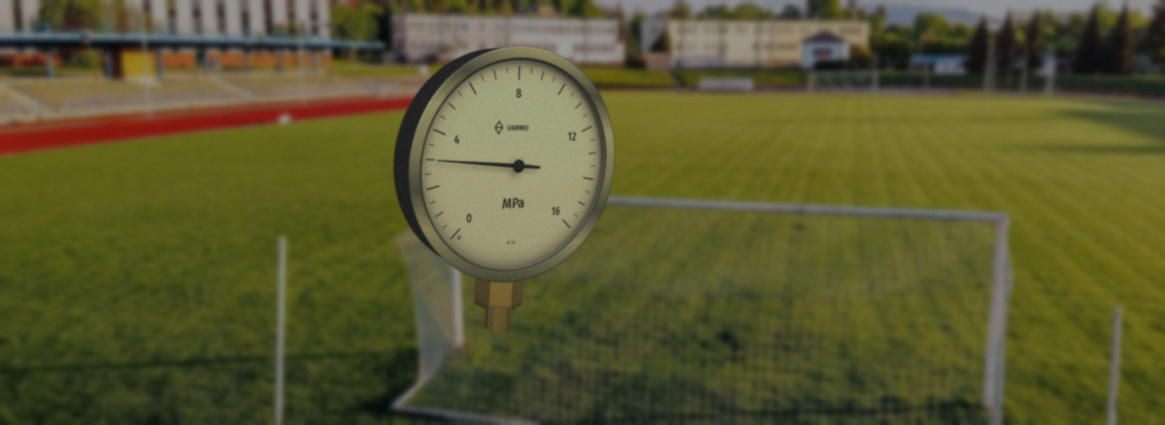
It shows 3; MPa
